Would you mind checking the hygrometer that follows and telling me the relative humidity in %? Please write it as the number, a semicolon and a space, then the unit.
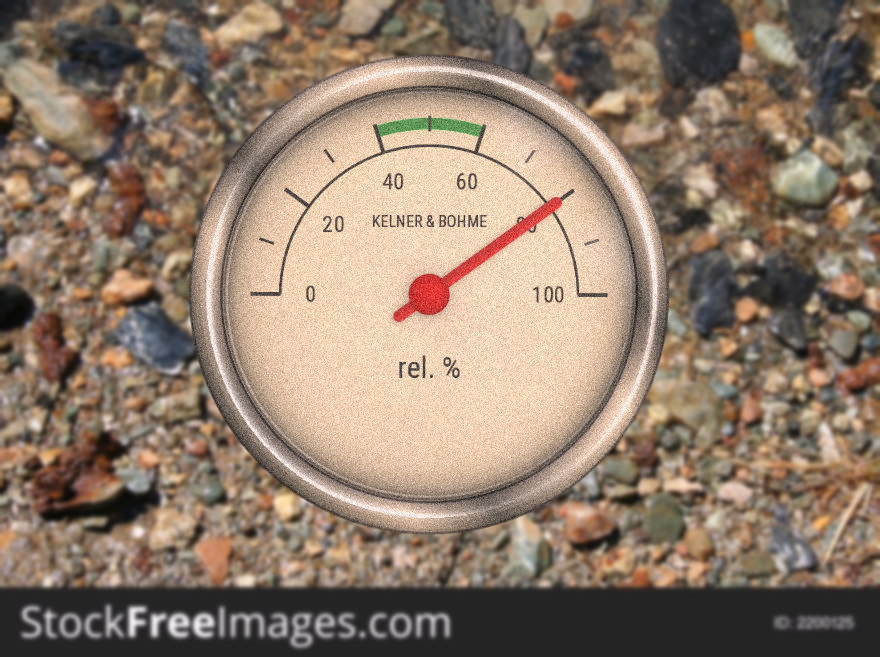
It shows 80; %
